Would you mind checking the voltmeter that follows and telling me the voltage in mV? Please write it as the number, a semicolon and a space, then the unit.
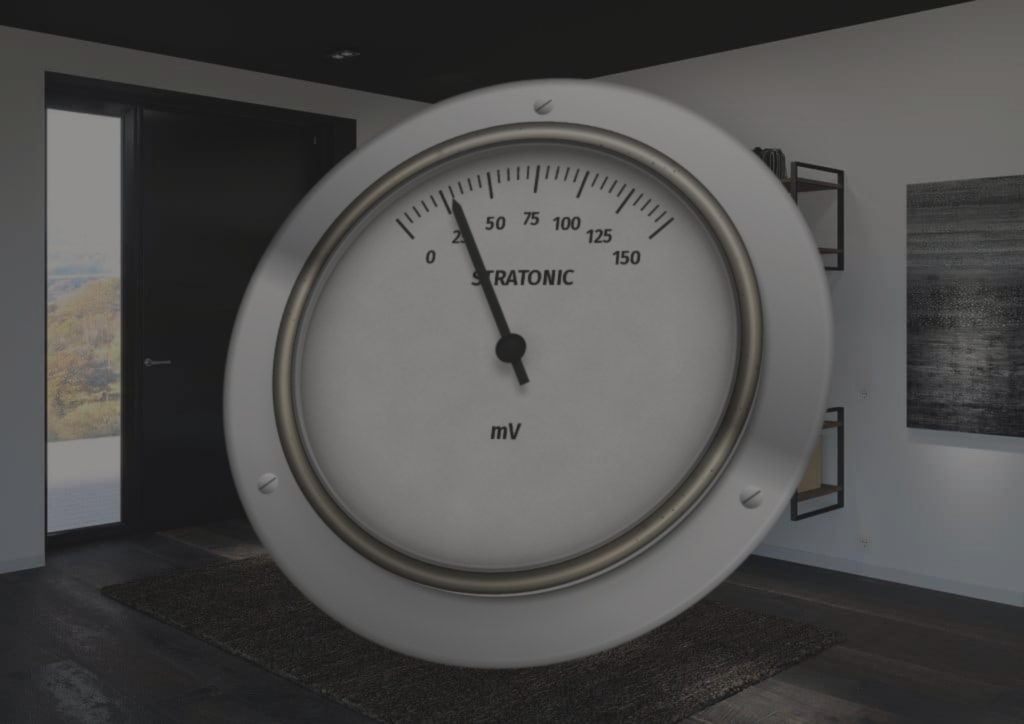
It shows 30; mV
